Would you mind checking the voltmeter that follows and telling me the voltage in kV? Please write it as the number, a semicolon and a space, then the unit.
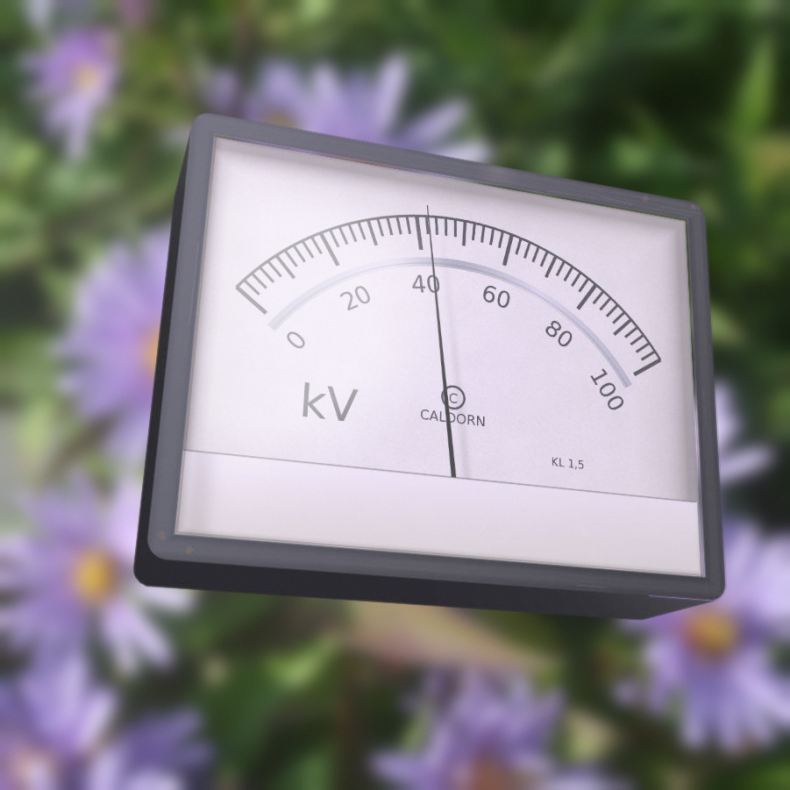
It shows 42; kV
